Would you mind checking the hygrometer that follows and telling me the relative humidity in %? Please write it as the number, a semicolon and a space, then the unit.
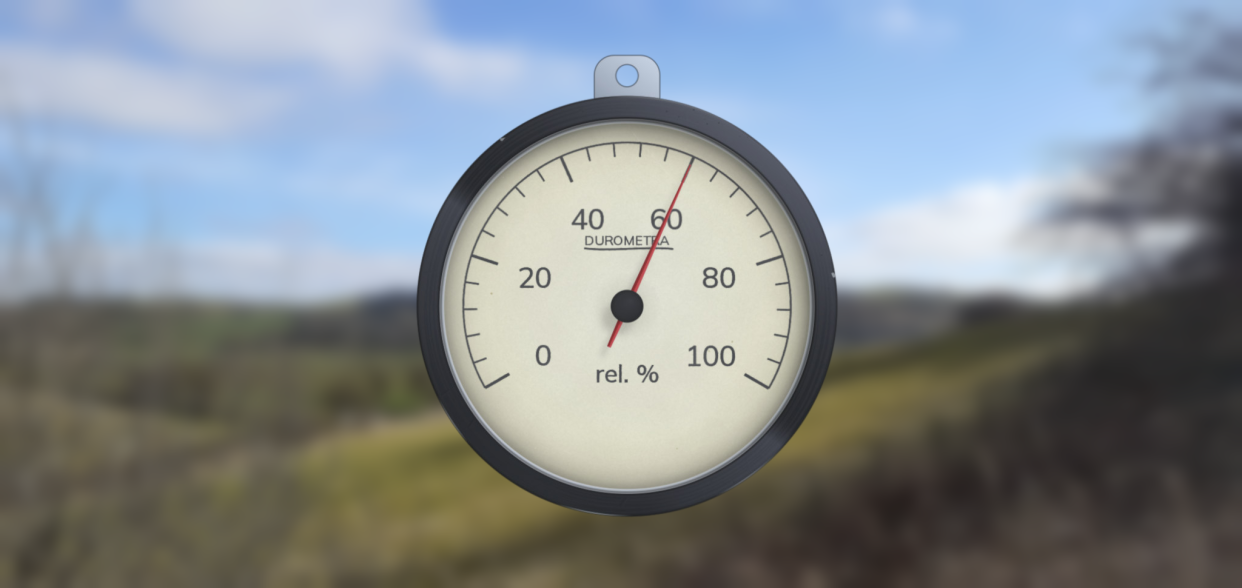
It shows 60; %
